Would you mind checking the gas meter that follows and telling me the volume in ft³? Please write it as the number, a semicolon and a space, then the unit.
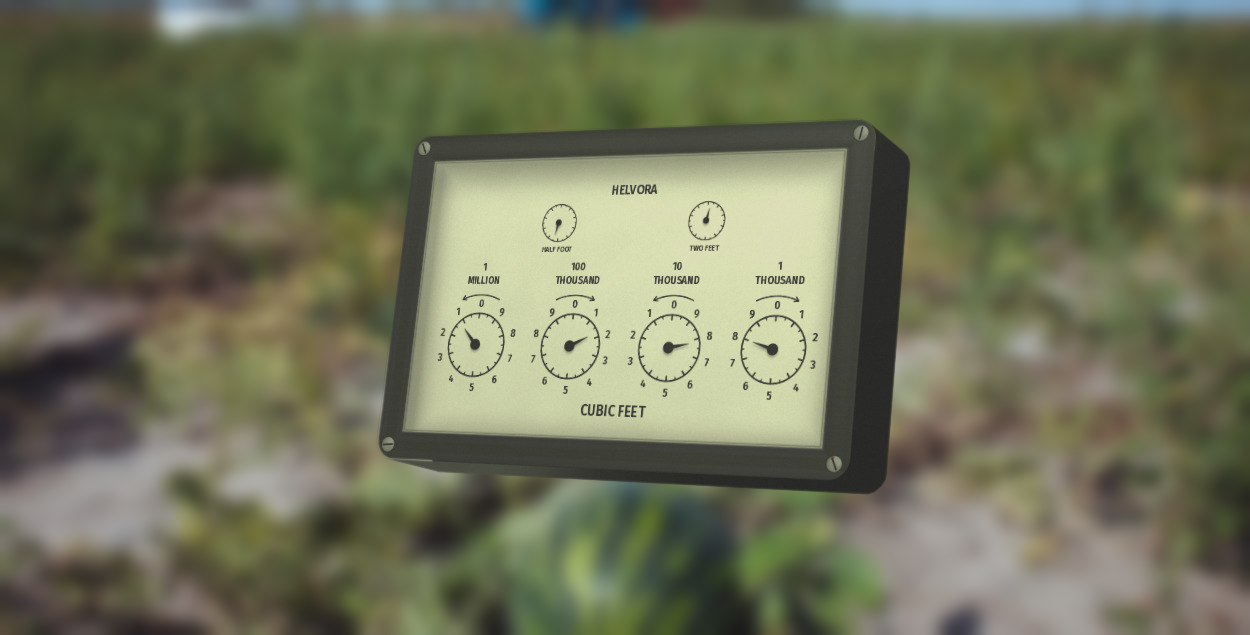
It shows 117800; ft³
